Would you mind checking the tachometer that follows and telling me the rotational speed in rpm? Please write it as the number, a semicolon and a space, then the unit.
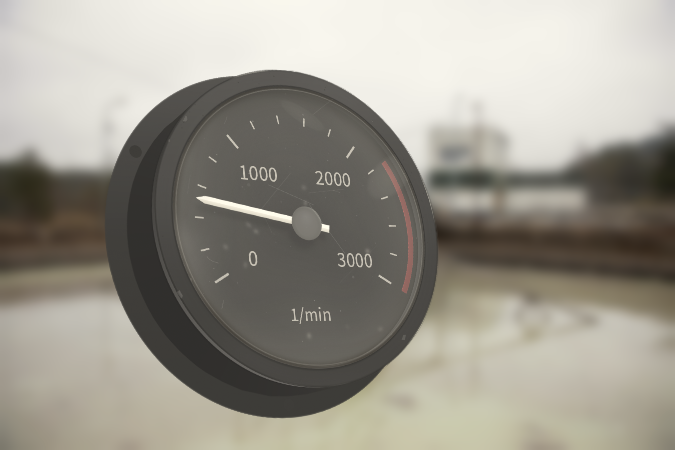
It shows 500; rpm
